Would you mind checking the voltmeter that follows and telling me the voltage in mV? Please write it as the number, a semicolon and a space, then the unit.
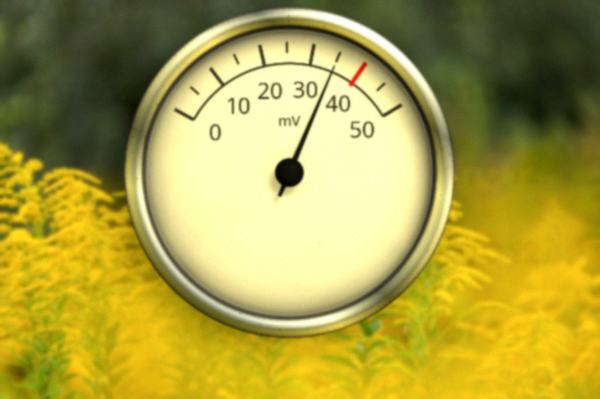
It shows 35; mV
